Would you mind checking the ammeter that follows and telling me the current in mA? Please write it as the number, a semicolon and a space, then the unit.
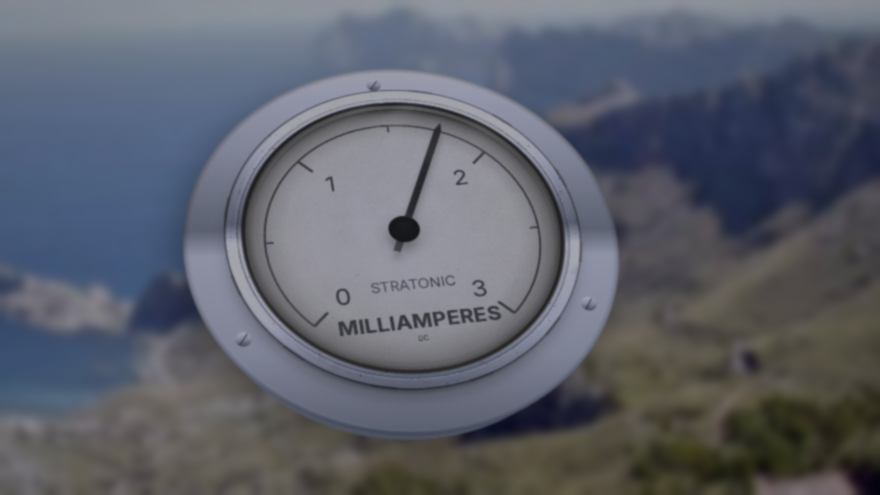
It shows 1.75; mA
